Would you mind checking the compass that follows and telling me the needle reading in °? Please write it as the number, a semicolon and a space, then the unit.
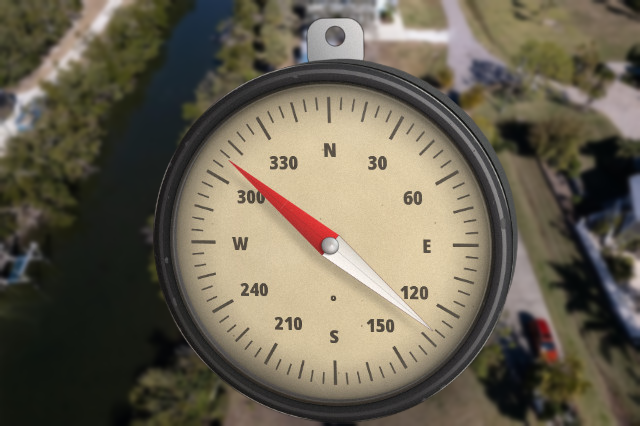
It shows 310; °
